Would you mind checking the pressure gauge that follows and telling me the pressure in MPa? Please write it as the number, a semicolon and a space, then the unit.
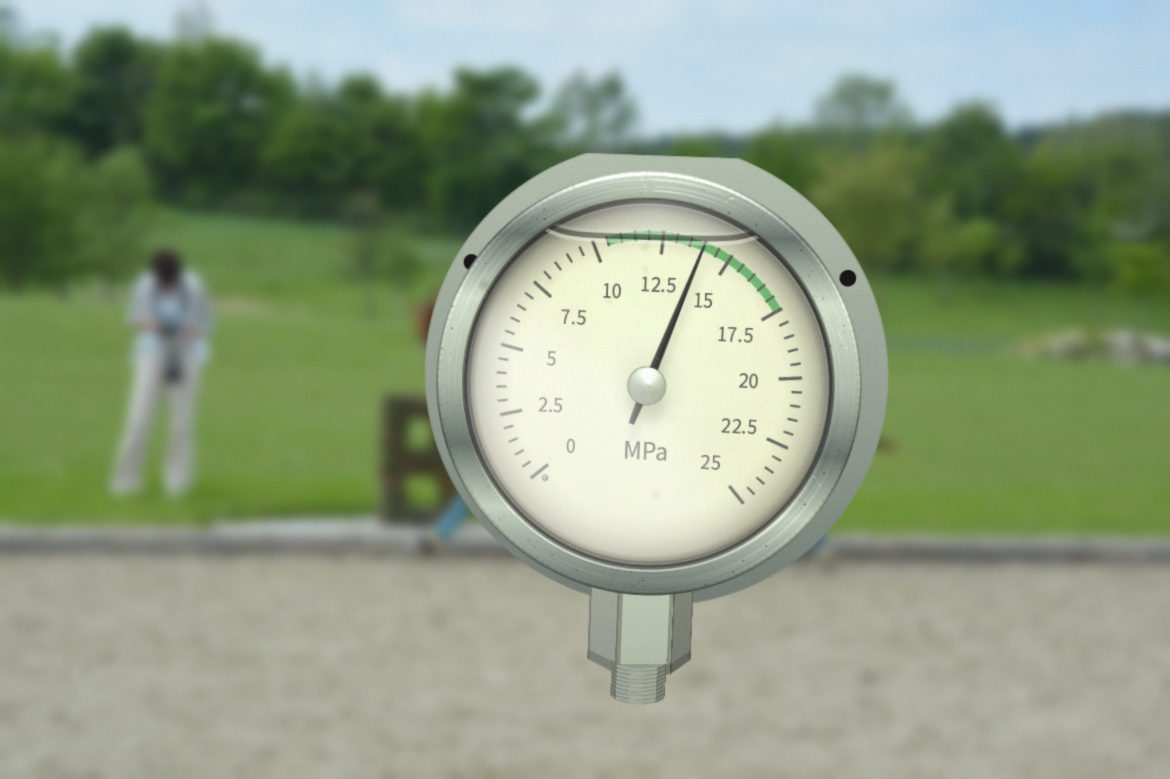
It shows 14; MPa
